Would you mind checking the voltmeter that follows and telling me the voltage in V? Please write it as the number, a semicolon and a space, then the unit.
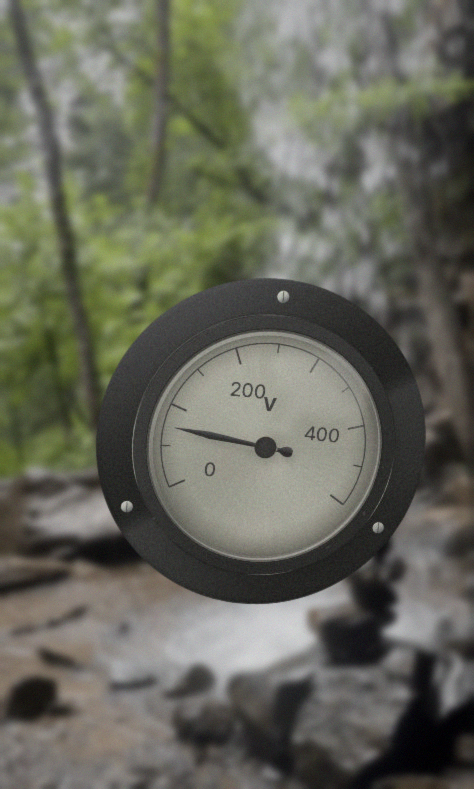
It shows 75; V
